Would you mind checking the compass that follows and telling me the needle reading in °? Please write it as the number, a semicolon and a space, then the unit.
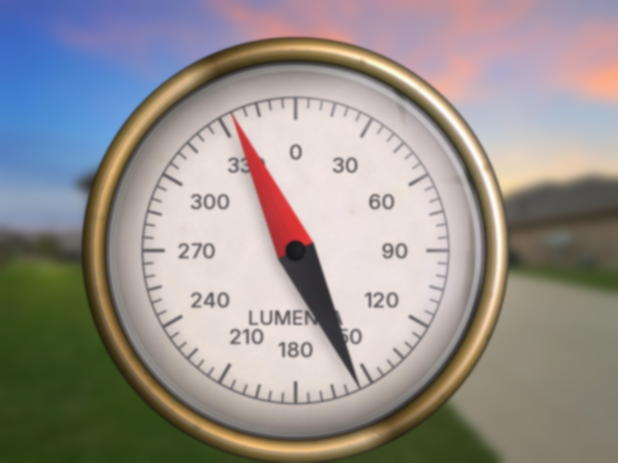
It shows 335; °
